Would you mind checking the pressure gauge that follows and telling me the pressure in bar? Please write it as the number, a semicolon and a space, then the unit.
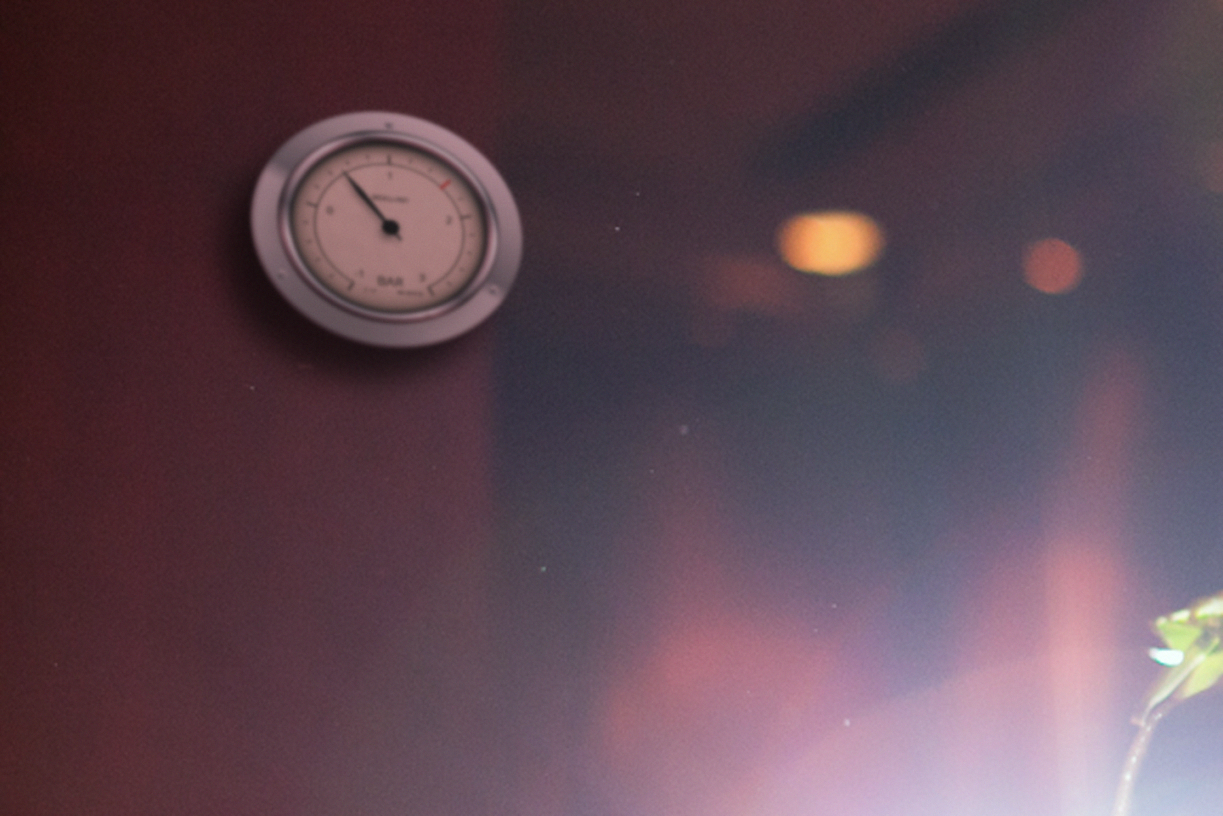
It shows 0.5; bar
